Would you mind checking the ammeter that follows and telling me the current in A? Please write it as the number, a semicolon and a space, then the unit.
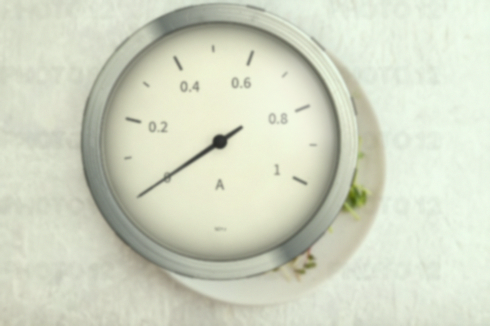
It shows 0; A
